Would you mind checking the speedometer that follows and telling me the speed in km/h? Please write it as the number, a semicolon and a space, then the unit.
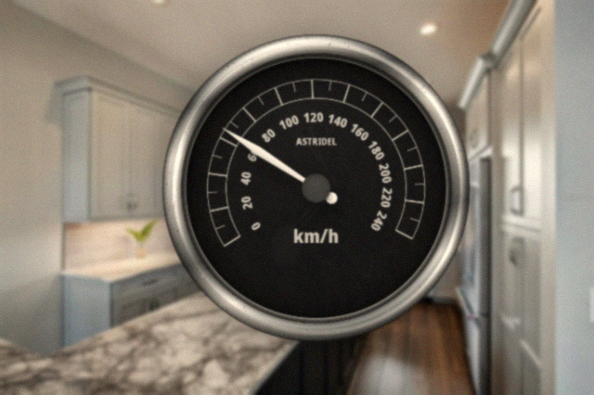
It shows 65; km/h
